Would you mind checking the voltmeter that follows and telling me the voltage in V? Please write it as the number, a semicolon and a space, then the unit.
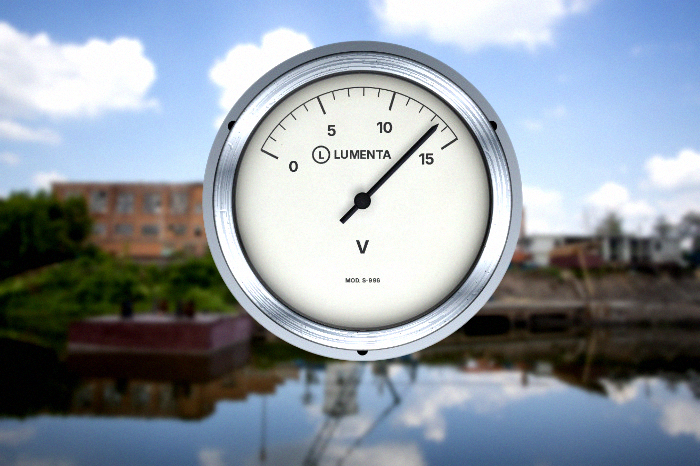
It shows 13.5; V
